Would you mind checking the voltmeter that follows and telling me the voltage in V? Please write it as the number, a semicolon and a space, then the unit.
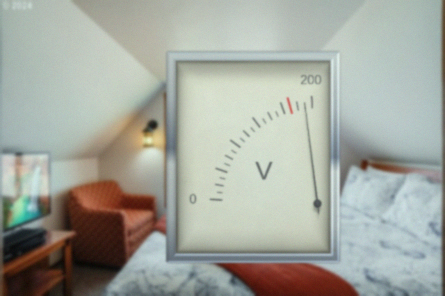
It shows 190; V
